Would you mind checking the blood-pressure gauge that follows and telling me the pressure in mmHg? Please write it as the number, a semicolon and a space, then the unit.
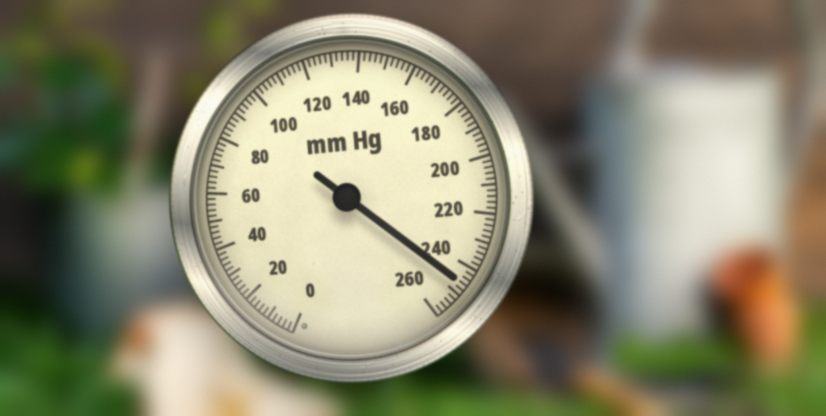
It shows 246; mmHg
